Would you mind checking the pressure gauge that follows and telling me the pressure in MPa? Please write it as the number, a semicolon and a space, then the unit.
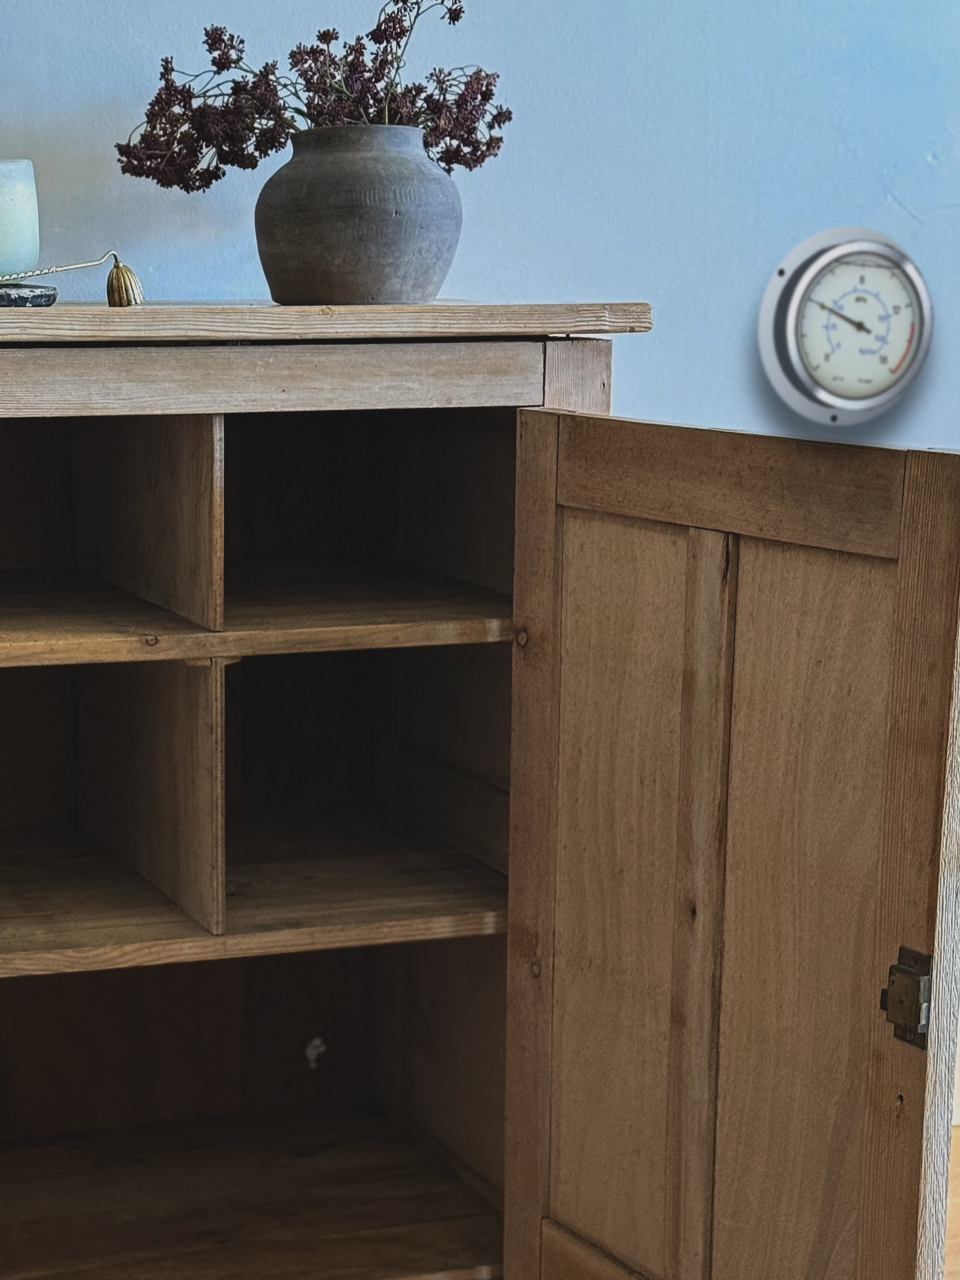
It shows 4; MPa
